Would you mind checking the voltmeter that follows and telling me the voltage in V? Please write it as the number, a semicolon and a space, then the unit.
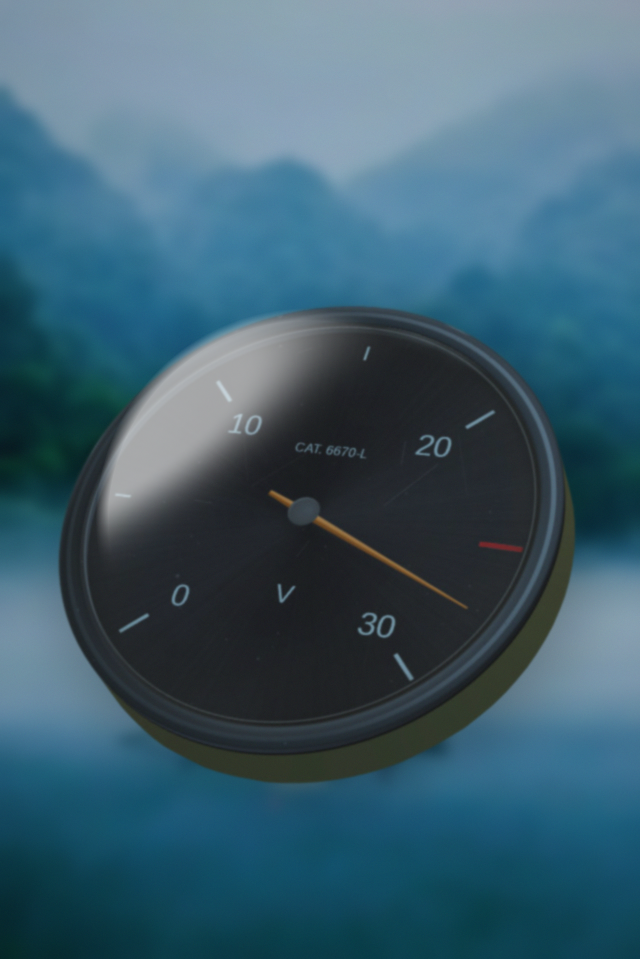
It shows 27.5; V
